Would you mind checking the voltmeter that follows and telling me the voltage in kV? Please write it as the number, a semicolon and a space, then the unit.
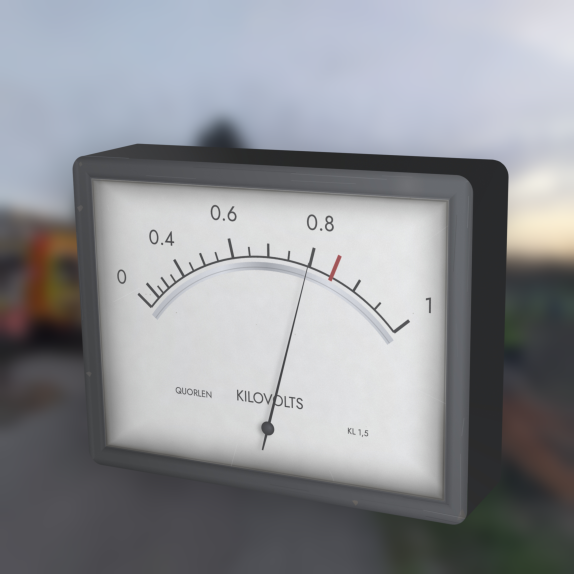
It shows 0.8; kV
